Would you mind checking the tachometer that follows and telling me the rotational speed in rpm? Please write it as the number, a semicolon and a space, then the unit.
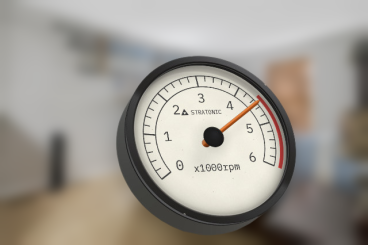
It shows 4500; rpm
